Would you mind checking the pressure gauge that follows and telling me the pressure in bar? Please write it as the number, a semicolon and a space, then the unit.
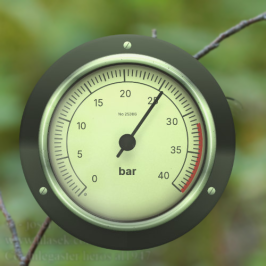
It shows 25.5; bar
